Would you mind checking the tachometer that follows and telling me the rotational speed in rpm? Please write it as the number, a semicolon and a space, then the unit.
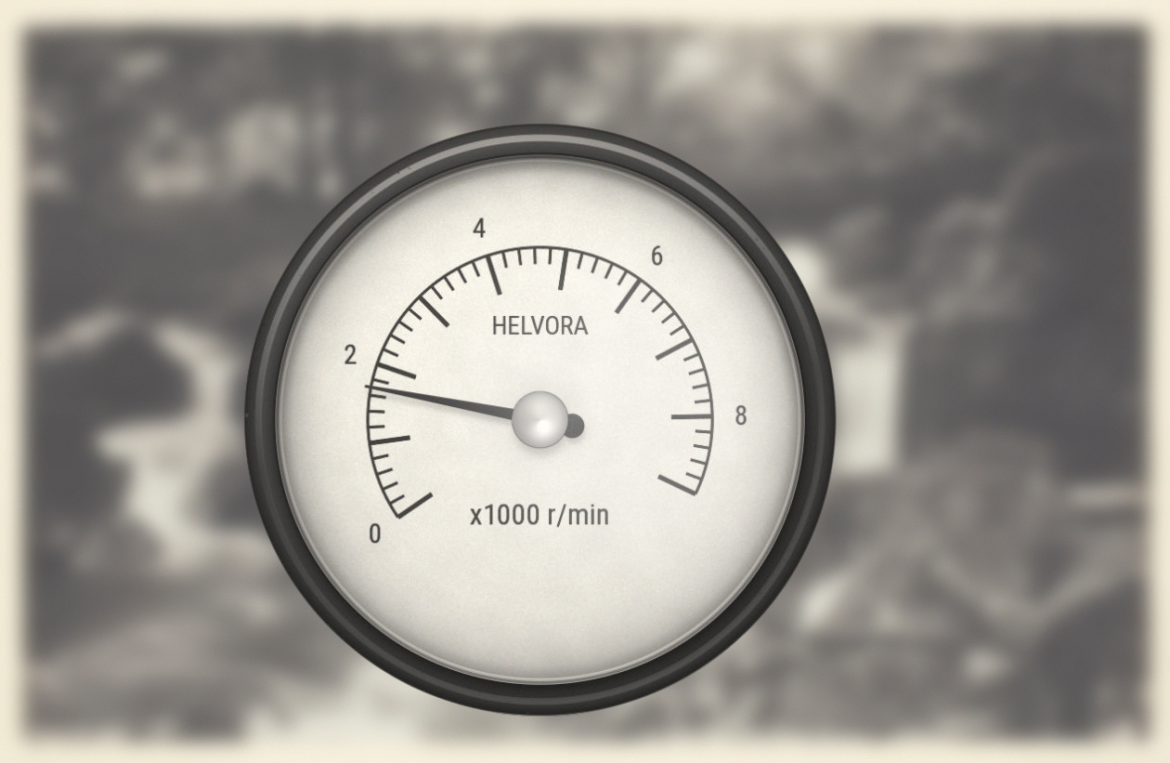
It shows 1700; rpm
